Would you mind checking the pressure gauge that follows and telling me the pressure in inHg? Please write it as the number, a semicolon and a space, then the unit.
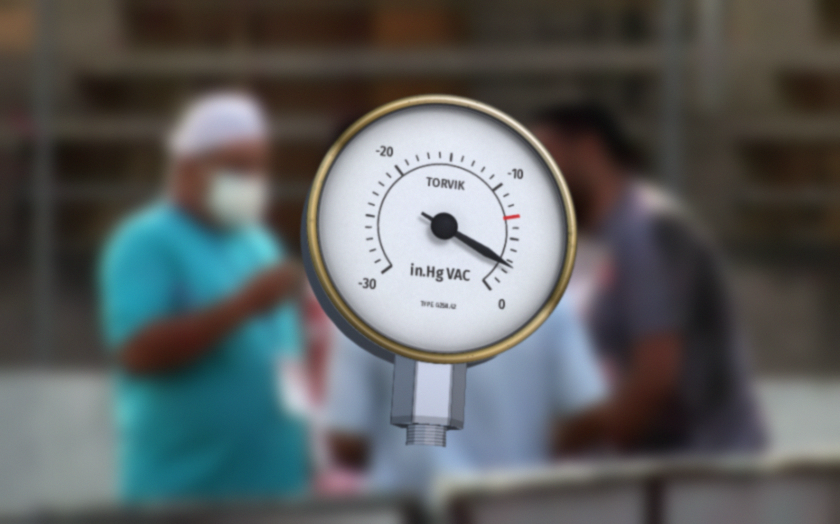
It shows -2.5; inHg
